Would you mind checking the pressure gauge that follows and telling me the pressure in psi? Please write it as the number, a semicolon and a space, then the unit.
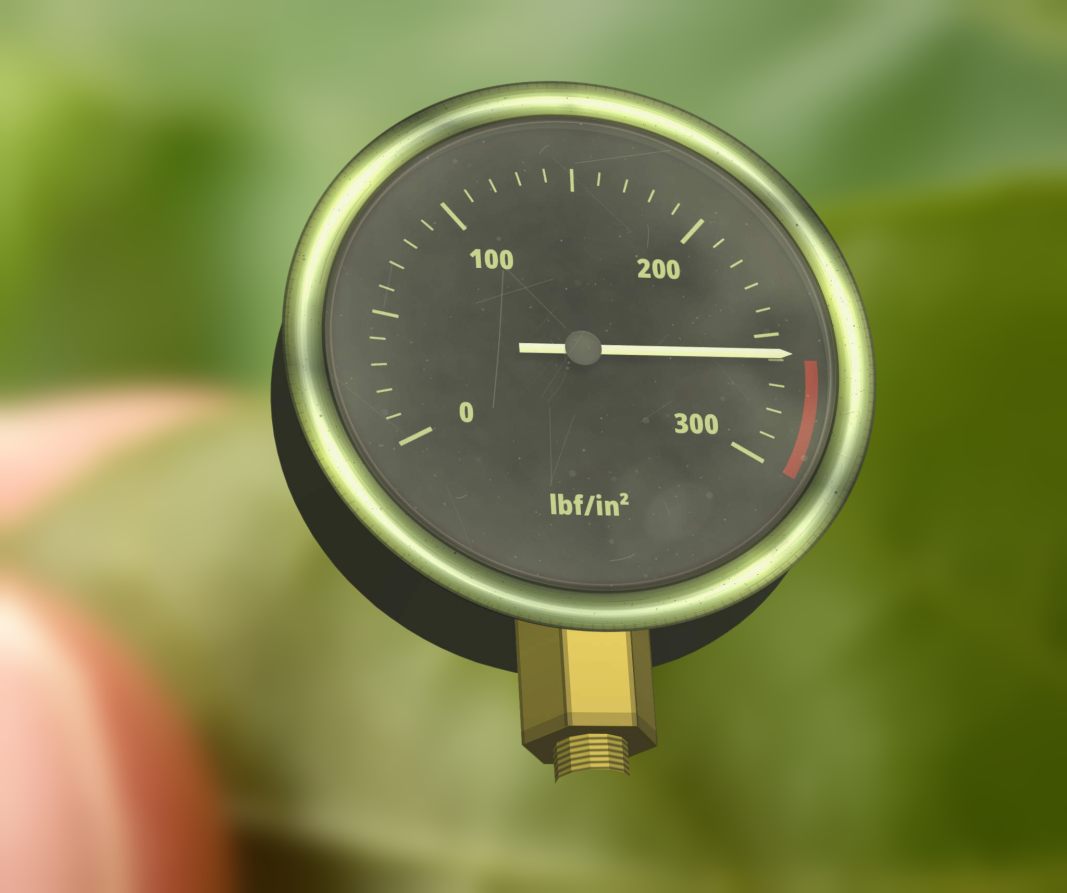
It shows 260; psi
